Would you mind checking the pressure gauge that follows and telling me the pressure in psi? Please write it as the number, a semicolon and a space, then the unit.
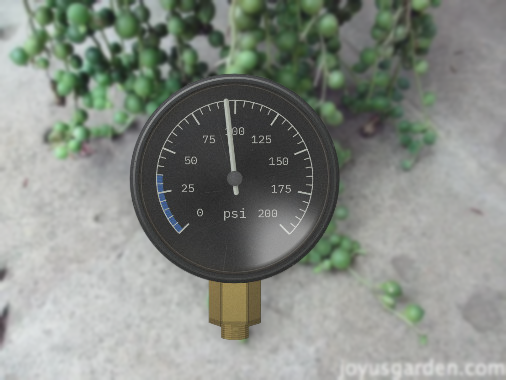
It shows 95; psi
